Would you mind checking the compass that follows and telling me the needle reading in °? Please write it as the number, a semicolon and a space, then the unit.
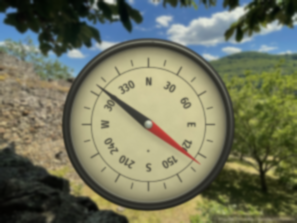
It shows 127.5; °
